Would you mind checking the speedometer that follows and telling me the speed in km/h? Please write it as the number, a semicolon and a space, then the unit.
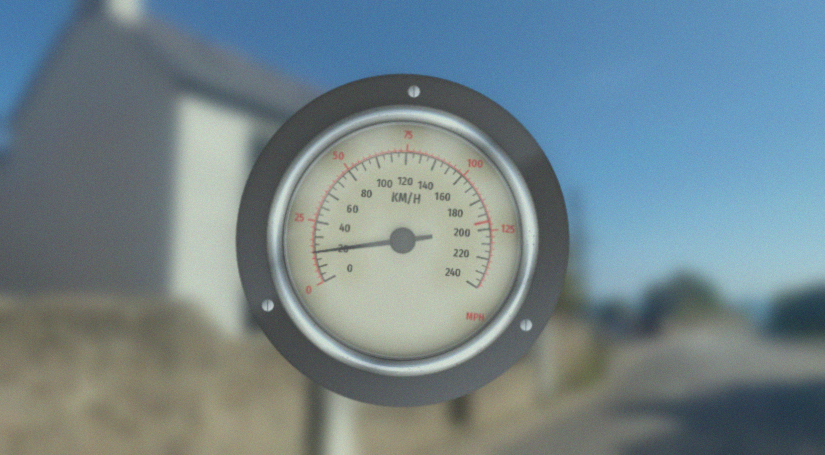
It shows 20; km/h
